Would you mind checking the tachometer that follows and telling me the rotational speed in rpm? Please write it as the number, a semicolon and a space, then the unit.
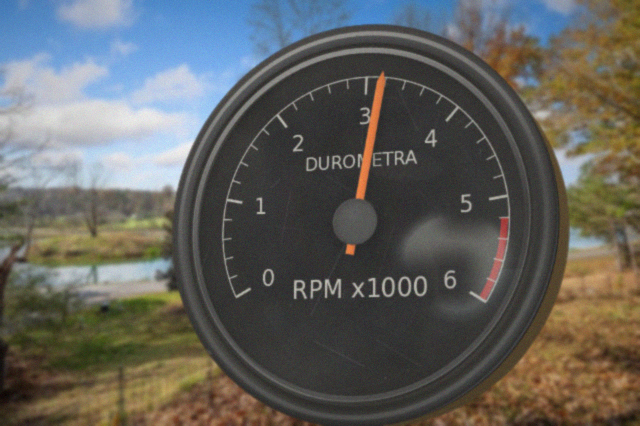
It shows 3200; rpm
